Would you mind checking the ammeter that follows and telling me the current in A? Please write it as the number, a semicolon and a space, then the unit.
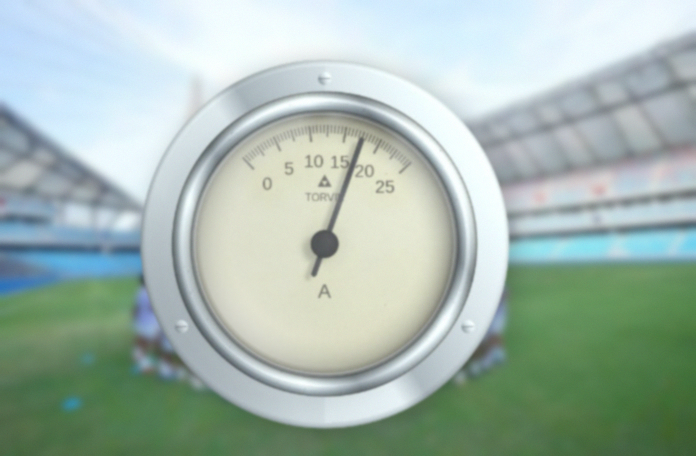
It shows 17.5; A
